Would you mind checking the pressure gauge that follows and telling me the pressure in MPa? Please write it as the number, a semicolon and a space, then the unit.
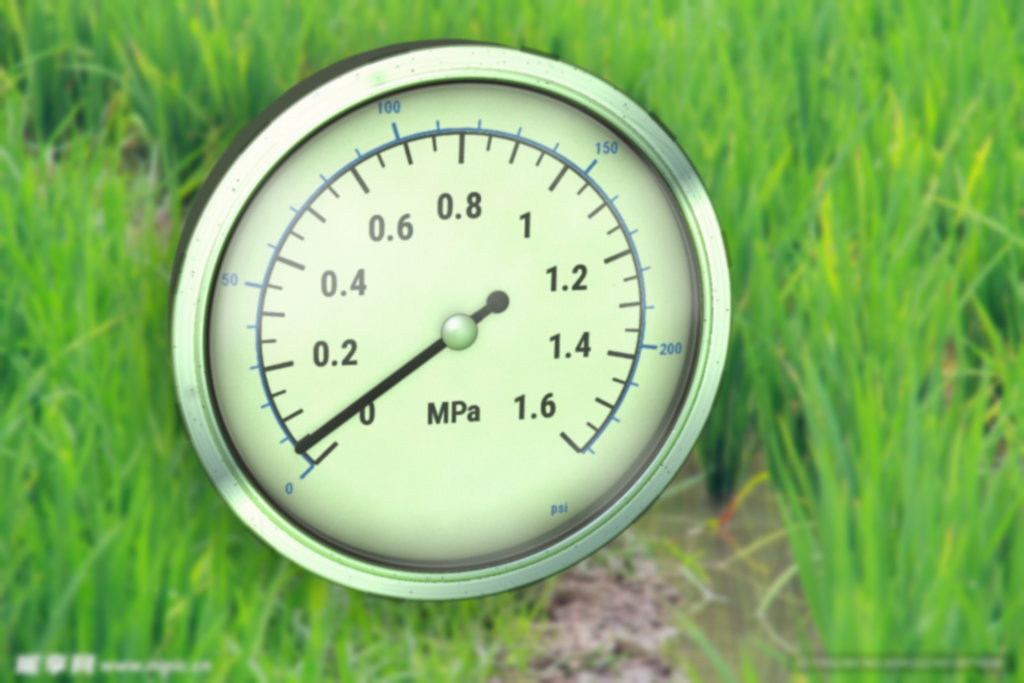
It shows 0.05; MPa
